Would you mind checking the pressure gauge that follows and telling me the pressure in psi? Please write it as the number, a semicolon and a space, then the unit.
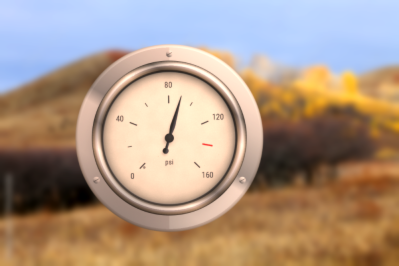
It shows 90; psi
